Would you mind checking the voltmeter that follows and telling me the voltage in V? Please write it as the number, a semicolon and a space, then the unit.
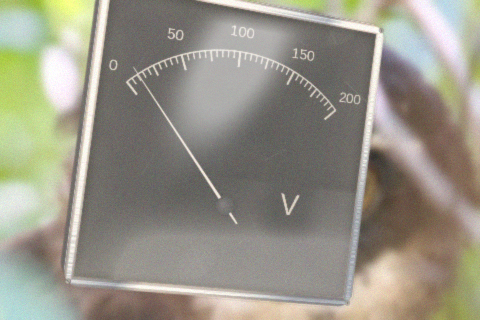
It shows 10; V
